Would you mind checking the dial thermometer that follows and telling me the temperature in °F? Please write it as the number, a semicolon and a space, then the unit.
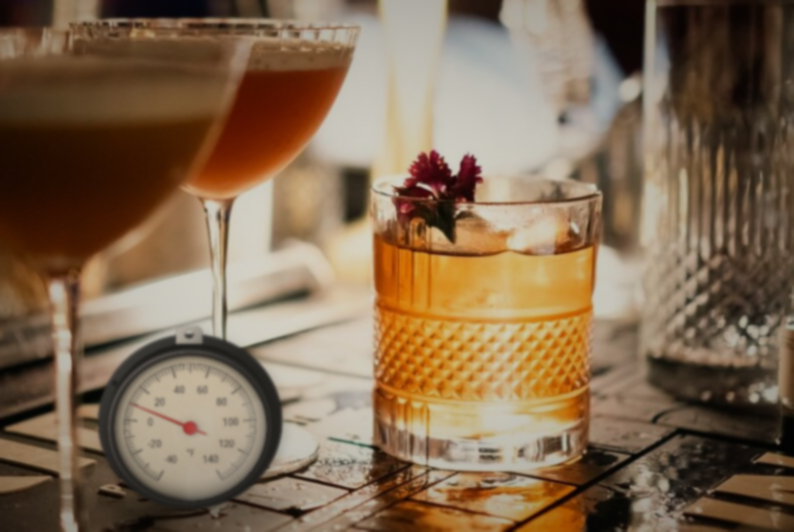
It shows 10; °F
